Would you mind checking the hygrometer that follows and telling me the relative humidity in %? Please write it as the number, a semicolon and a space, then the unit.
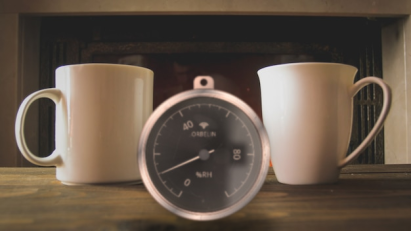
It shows 12; %
